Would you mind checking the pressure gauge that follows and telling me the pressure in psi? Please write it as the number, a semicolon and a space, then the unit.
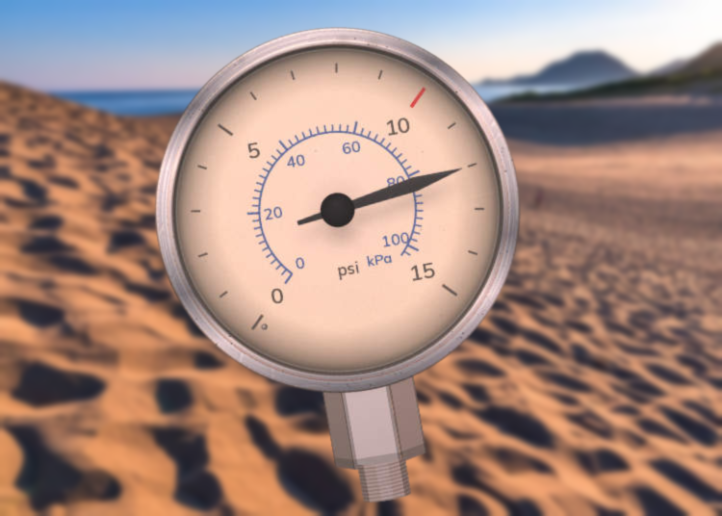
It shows 12; psi
